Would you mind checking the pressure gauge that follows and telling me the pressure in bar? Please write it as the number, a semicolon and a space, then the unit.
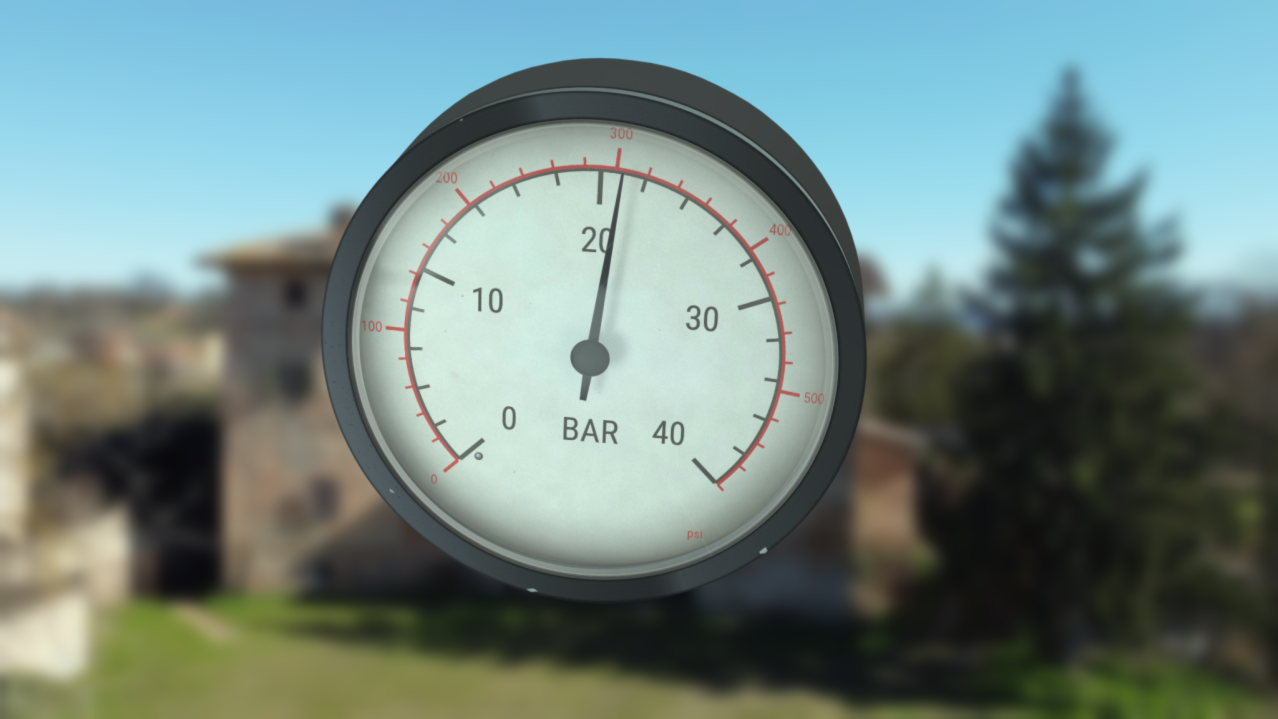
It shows 21; bar
